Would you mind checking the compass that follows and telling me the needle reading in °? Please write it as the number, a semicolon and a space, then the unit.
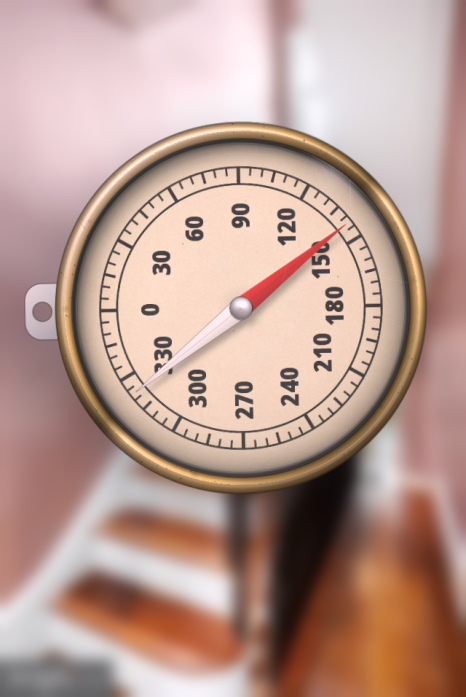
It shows 142.5; °
